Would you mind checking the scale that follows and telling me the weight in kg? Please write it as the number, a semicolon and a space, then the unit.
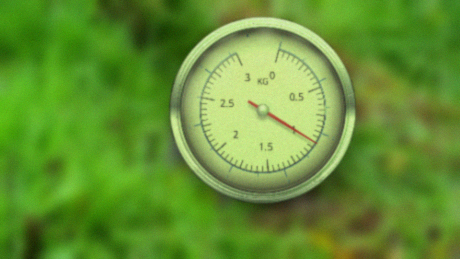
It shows 1; kg
